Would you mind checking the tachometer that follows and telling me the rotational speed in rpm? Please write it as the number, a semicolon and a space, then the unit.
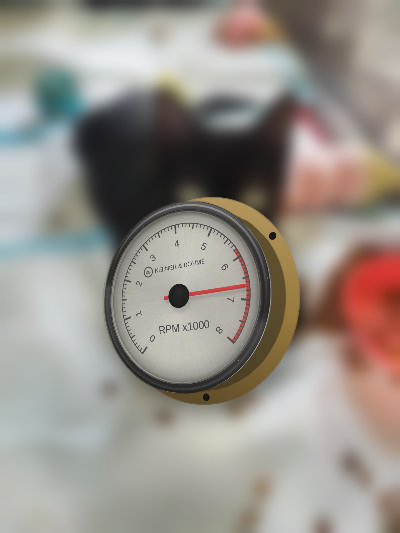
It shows 6700; rpm
